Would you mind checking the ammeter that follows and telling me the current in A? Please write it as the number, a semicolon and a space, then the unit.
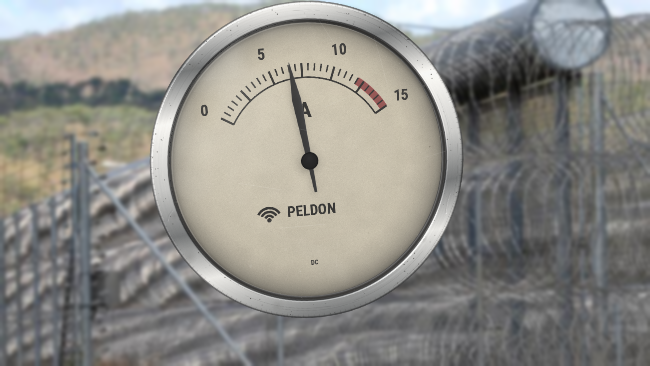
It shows 6.5; A
